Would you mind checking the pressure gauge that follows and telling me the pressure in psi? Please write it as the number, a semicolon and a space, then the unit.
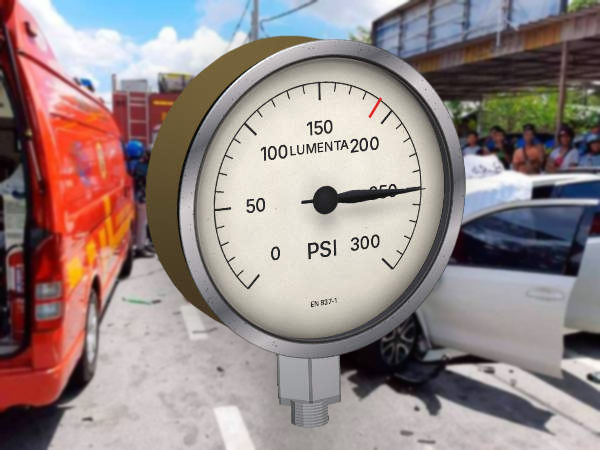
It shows 250; psi
